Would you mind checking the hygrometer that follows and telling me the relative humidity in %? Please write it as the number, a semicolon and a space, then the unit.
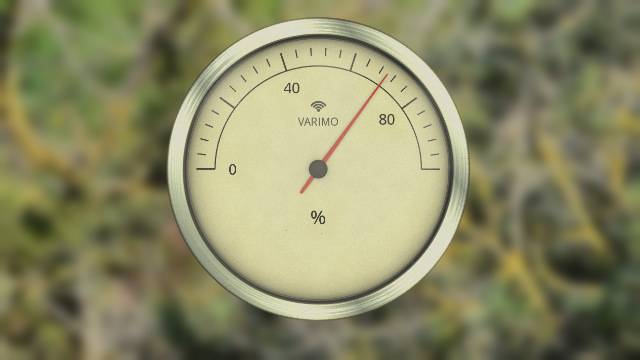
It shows 70; %
